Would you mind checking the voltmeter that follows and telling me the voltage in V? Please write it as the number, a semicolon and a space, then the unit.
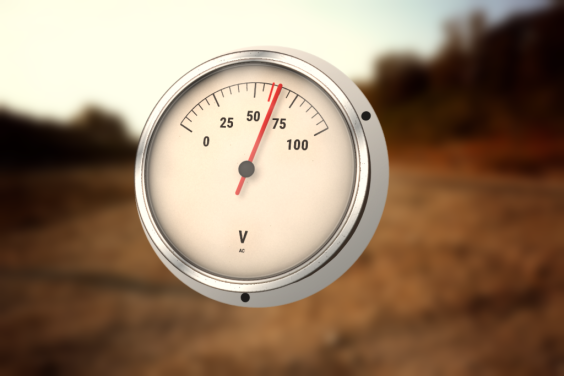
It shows 65; V
